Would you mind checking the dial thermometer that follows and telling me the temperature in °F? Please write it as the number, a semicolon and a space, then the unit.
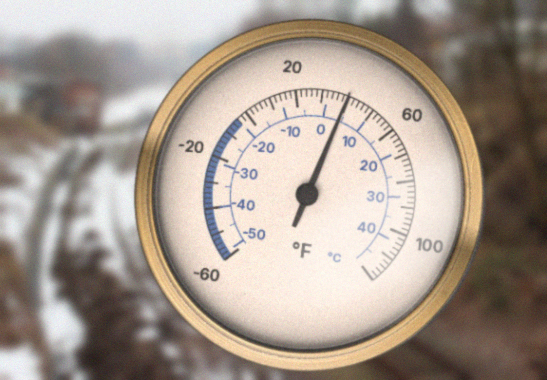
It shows 40; °F
